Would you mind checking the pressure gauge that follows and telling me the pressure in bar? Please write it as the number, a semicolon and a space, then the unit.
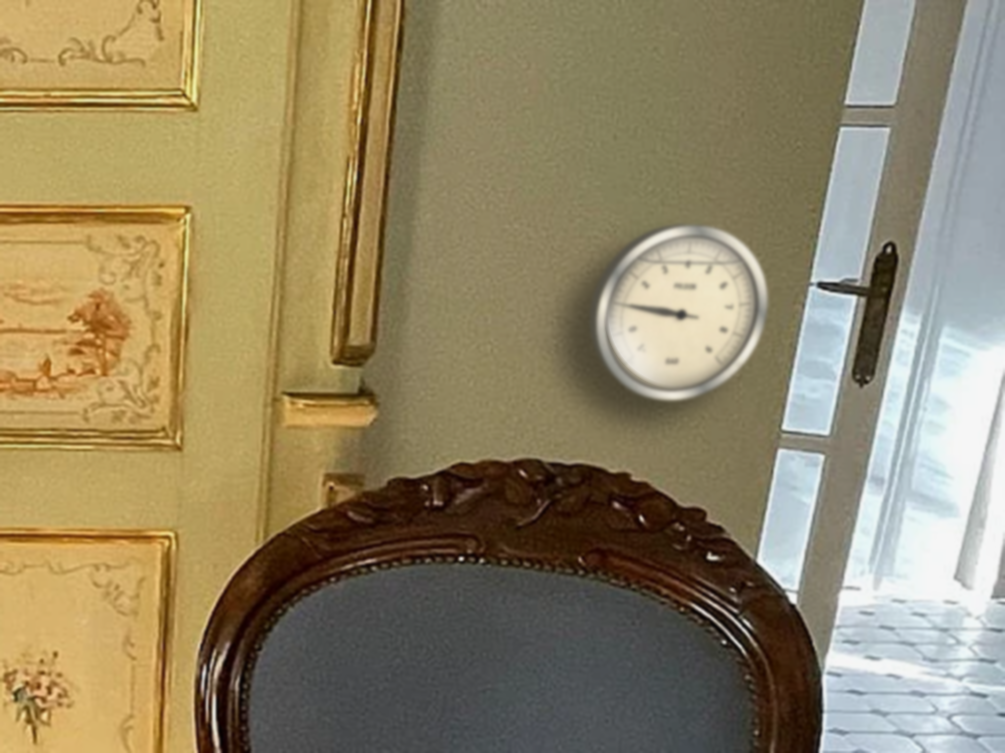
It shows 1; bar
